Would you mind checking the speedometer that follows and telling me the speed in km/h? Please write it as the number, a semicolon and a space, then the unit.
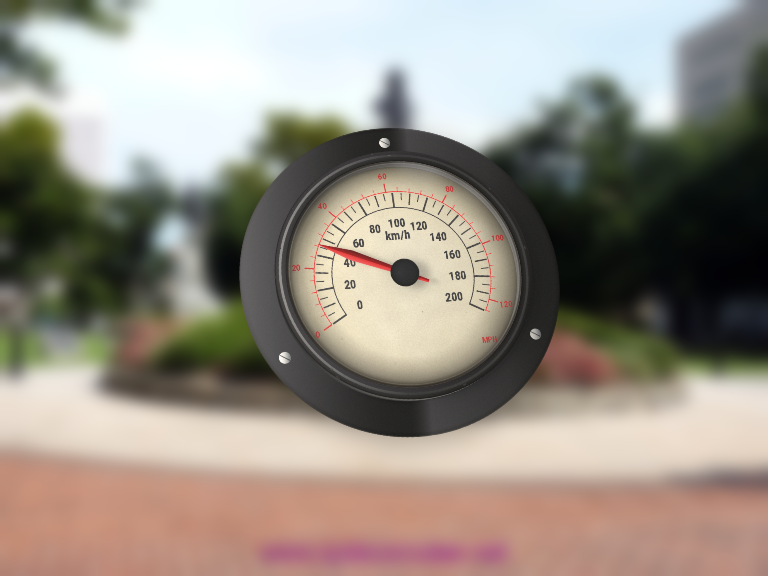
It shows 45; km/h
